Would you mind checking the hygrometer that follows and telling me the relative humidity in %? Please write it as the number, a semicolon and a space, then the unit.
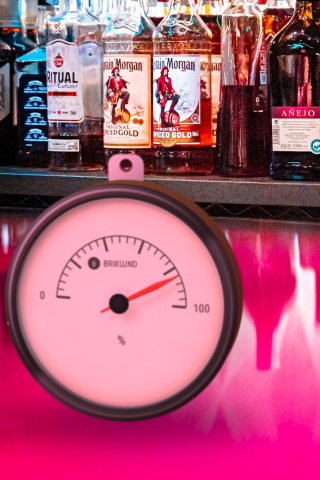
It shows 84; %
